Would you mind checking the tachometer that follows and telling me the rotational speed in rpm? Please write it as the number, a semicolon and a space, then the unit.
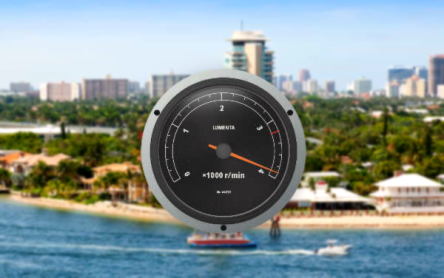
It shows 3900; rpm
